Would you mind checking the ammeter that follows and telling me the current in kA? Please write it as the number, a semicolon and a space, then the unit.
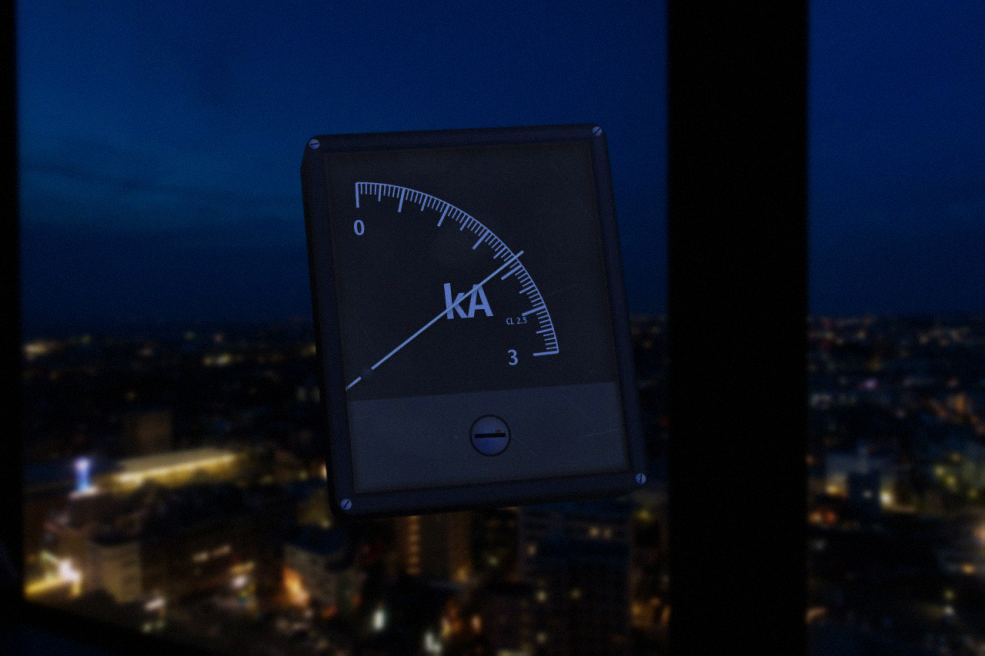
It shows 1.9; kA
